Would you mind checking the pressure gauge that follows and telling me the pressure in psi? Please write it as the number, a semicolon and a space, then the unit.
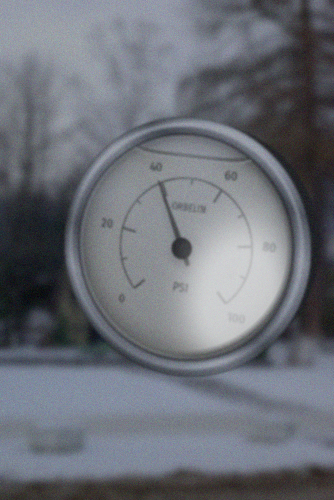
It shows 40; psi
